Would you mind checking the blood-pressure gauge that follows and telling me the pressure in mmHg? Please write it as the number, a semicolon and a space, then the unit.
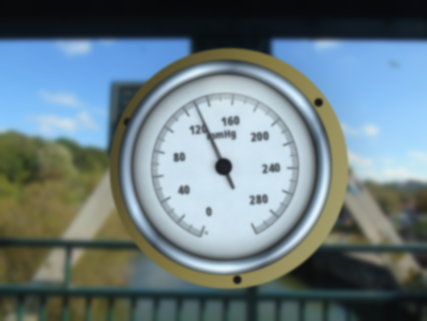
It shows 130; mmHg
